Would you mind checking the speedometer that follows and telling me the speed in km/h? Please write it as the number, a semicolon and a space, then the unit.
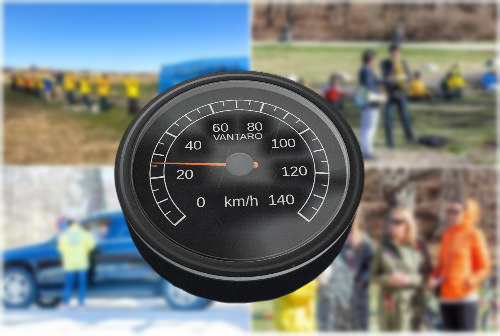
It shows 25; km/h
